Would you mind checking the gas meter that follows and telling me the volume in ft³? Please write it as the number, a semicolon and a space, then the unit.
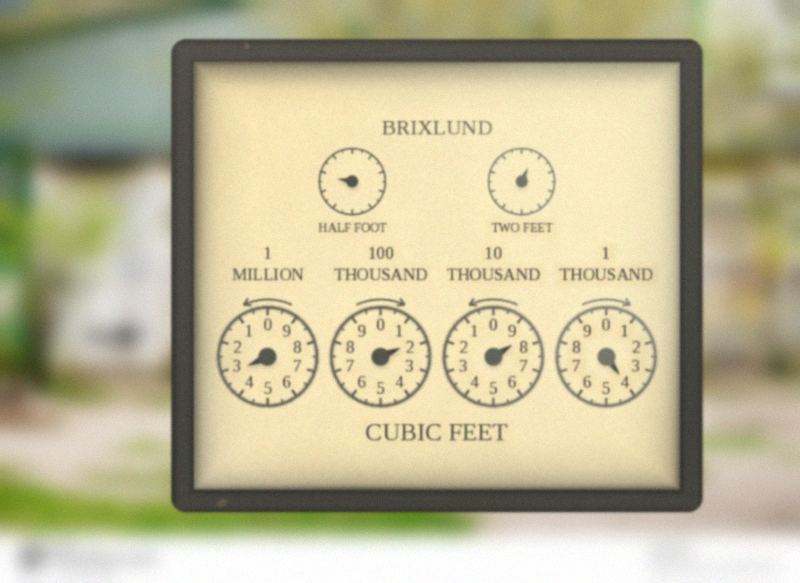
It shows 318400; ft³
